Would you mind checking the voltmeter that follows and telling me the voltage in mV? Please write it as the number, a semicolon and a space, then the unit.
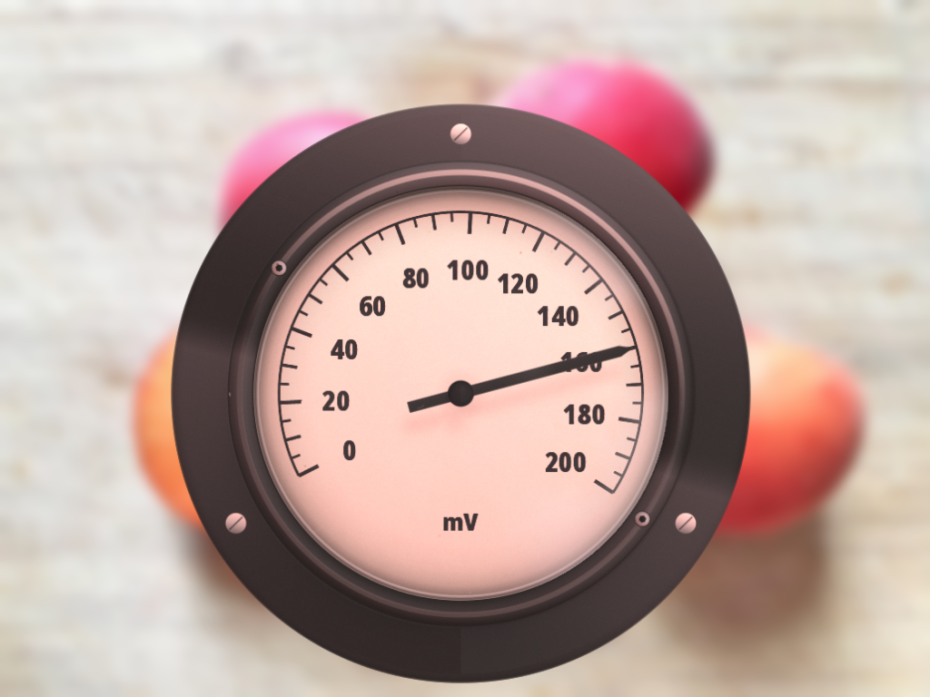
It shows 160; mV
